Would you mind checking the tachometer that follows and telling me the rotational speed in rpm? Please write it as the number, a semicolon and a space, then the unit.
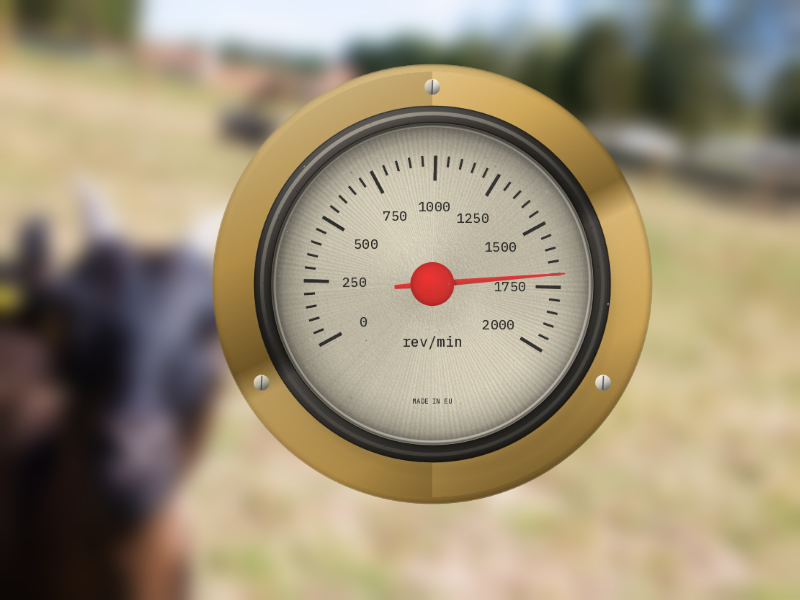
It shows 1700; rpm
